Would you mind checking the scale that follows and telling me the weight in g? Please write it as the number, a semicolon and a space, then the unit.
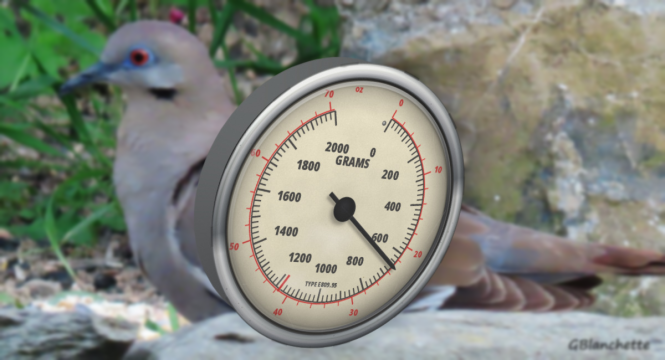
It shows 660; g
